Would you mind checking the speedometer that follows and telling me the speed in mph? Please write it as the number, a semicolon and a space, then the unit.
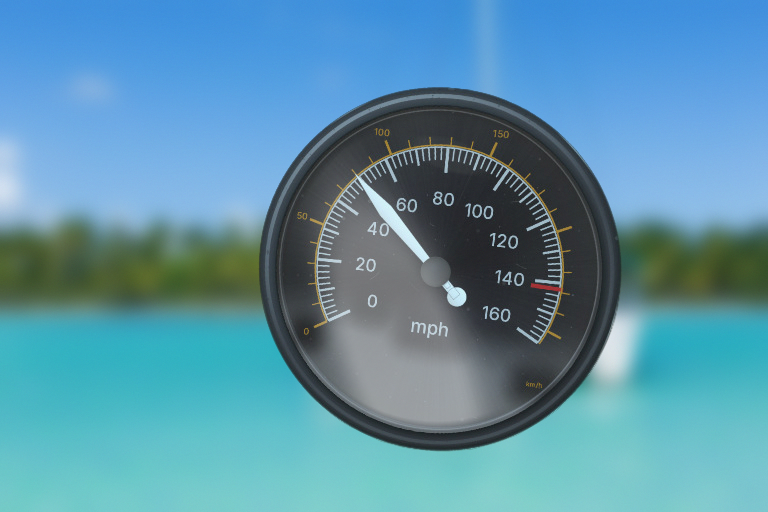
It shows 50; mph
